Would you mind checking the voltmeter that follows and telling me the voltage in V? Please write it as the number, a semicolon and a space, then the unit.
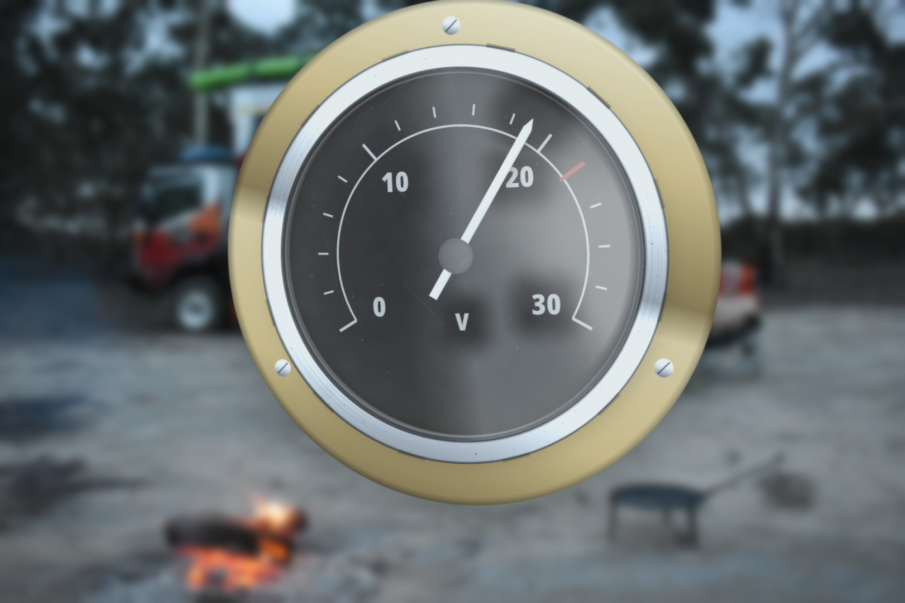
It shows 19; V
